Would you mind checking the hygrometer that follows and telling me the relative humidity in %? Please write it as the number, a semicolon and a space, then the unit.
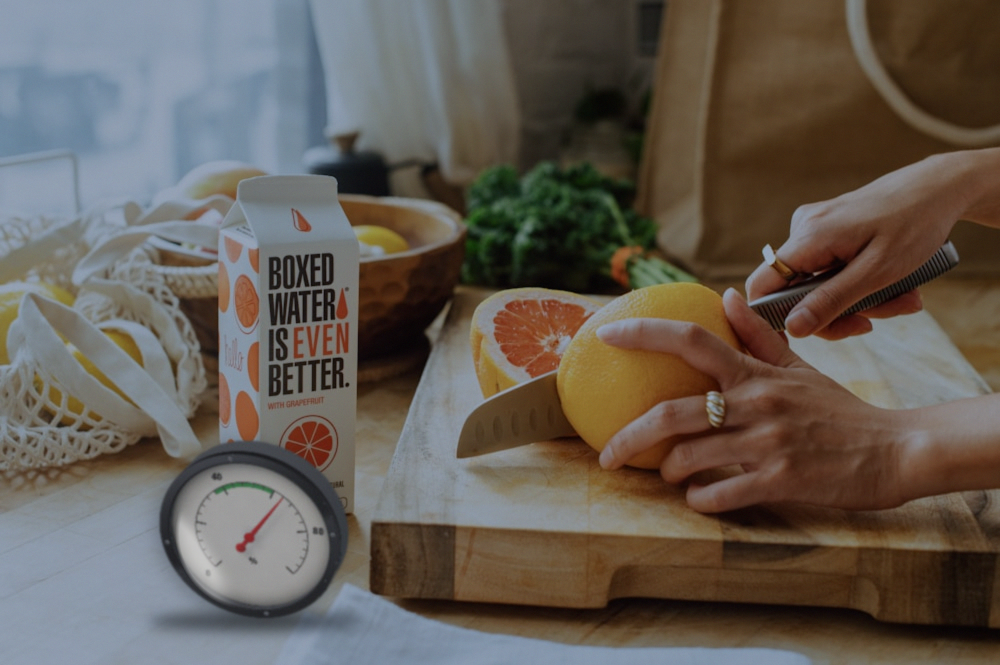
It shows 64; %
